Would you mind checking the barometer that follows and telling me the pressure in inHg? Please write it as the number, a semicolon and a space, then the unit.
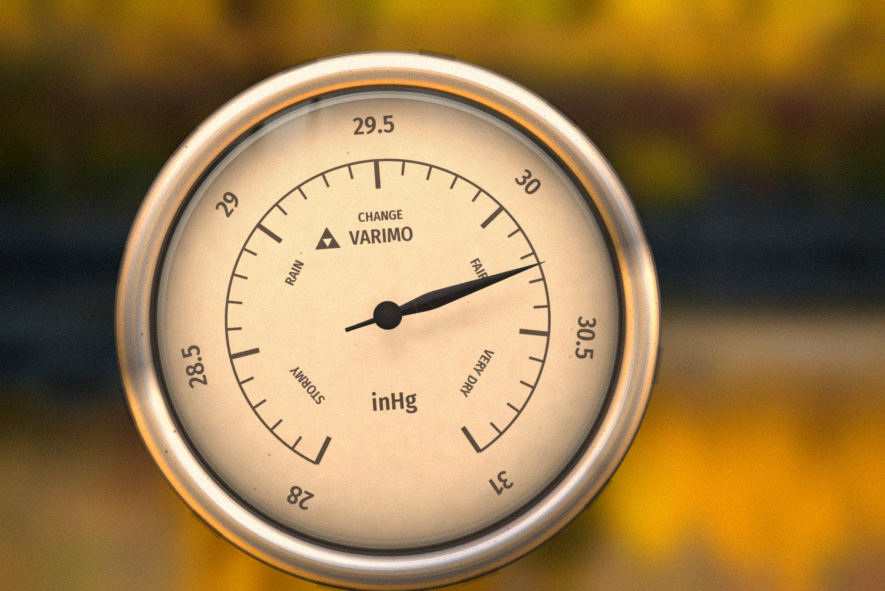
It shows 30.25; inHg
